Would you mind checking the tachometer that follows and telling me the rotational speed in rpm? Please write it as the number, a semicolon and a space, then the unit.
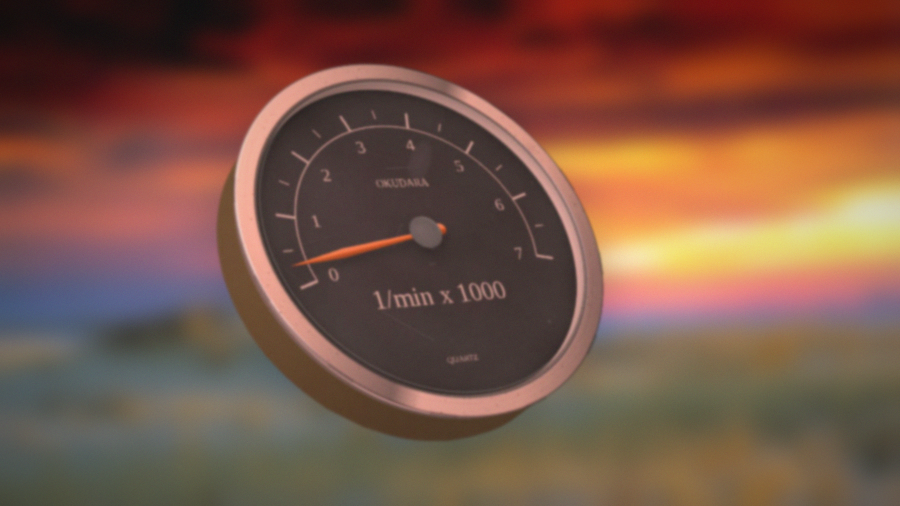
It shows 250; rpm
